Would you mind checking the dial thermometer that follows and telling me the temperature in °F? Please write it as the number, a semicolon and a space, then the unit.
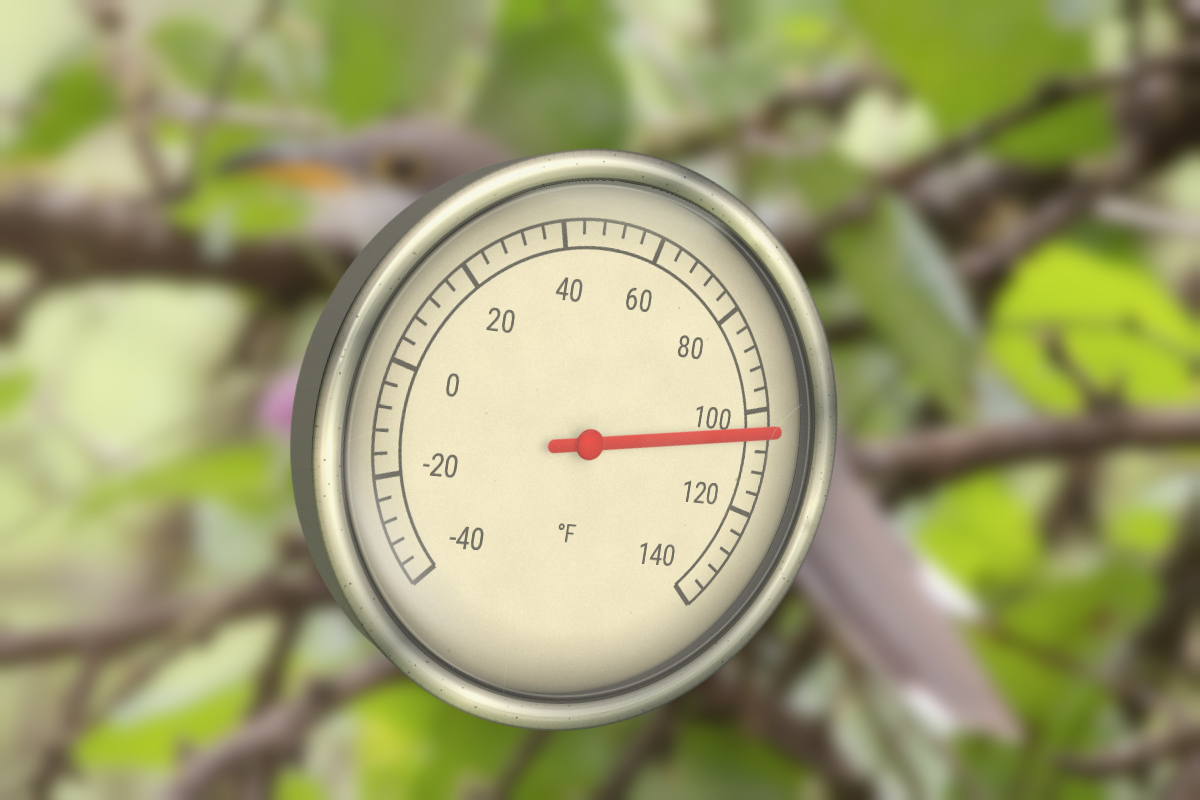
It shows 104; °F
